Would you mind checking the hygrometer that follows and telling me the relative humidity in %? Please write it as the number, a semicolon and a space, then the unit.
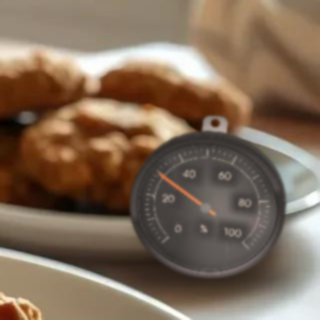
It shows 30; %
